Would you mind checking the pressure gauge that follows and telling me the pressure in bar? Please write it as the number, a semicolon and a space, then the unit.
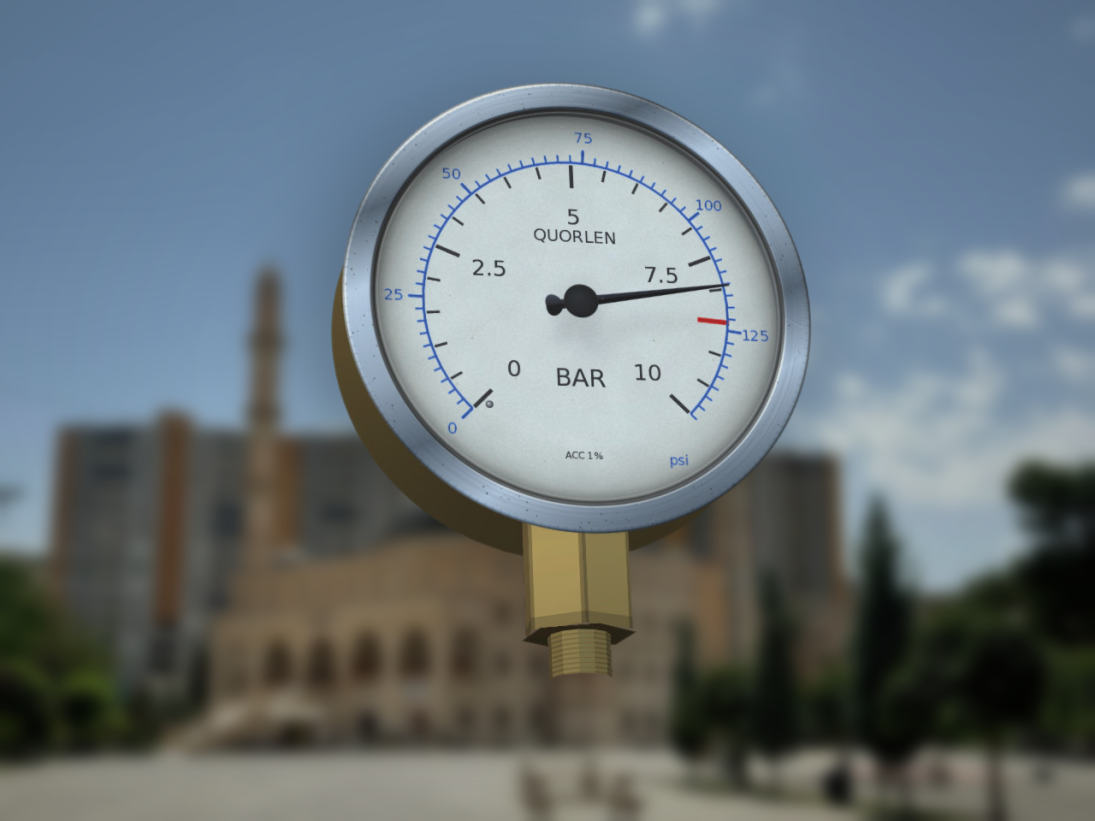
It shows 8; bar
